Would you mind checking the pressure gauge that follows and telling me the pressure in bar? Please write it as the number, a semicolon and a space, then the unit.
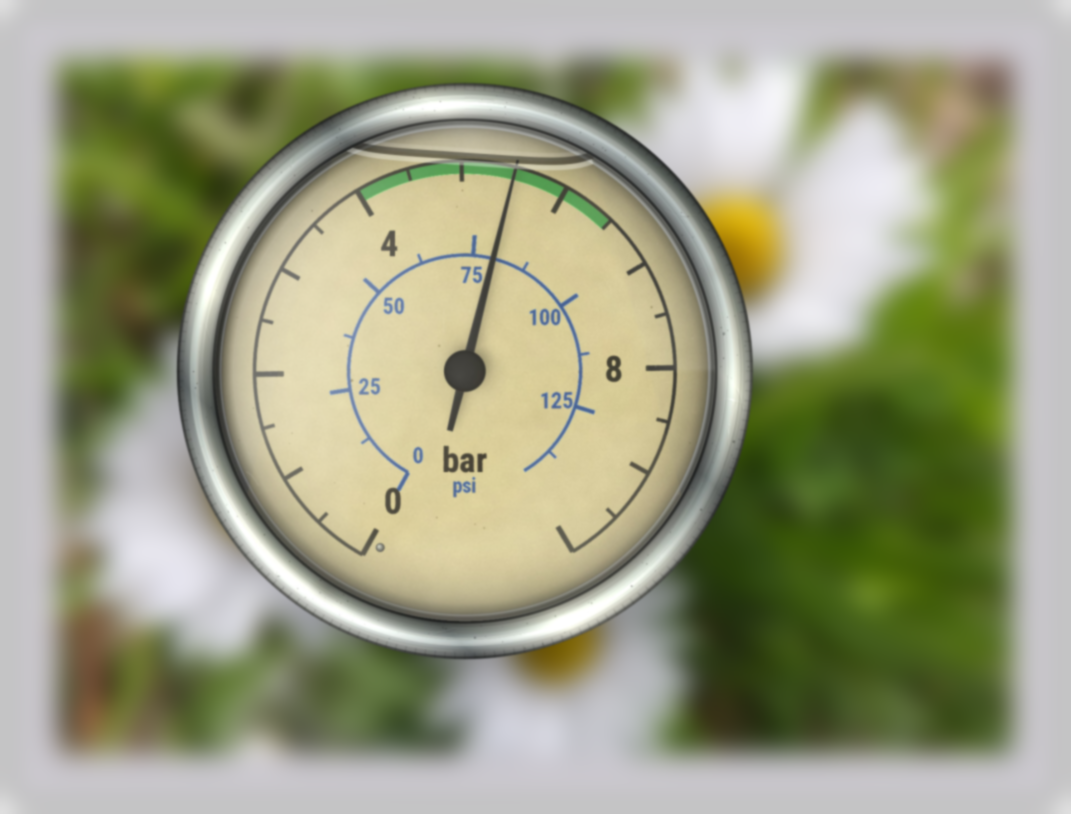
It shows 5.5; bar
